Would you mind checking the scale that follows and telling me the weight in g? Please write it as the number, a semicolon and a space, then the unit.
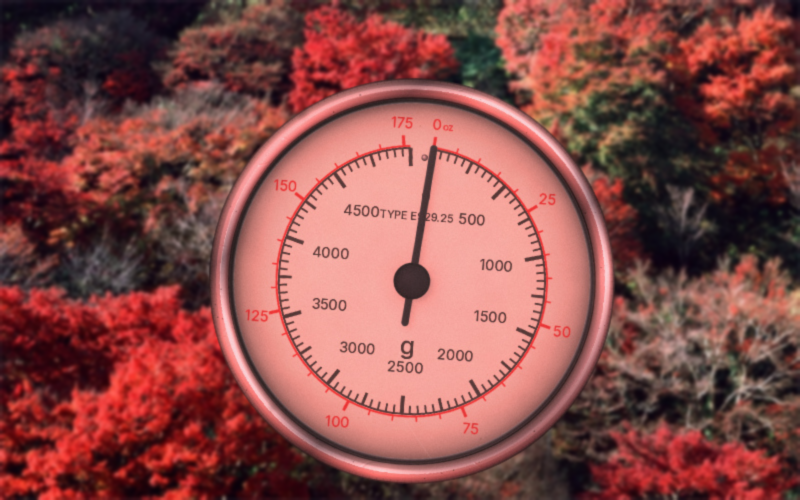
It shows 0; g
